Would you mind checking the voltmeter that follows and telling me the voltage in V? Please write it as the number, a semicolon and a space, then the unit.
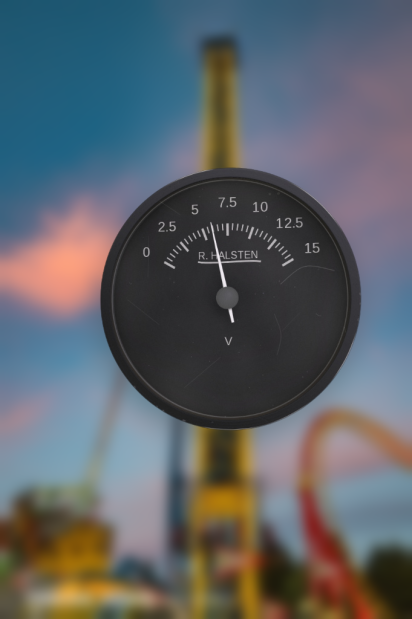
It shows 6; V
